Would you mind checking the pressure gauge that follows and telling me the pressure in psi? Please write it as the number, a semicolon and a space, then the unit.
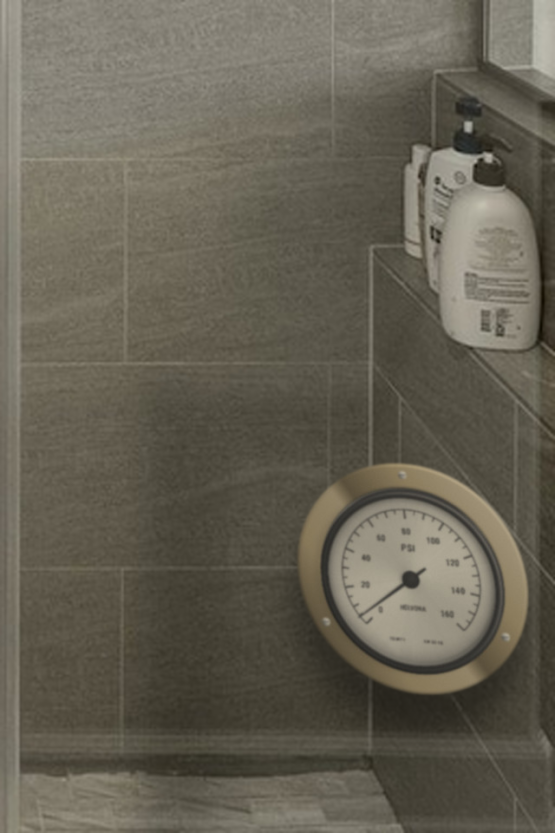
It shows 5; psi
